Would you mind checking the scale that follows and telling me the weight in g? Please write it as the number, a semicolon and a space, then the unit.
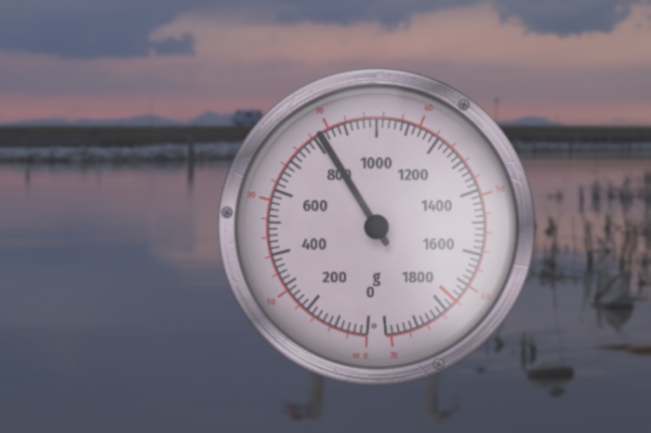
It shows 820; g
